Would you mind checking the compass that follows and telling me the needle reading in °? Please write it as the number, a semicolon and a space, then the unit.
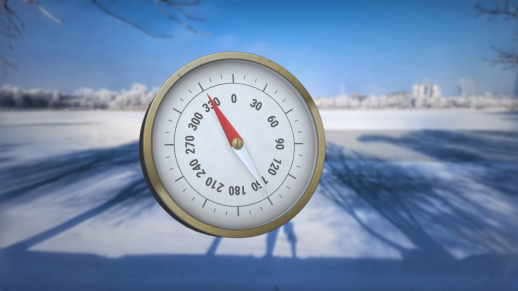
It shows 330; °
